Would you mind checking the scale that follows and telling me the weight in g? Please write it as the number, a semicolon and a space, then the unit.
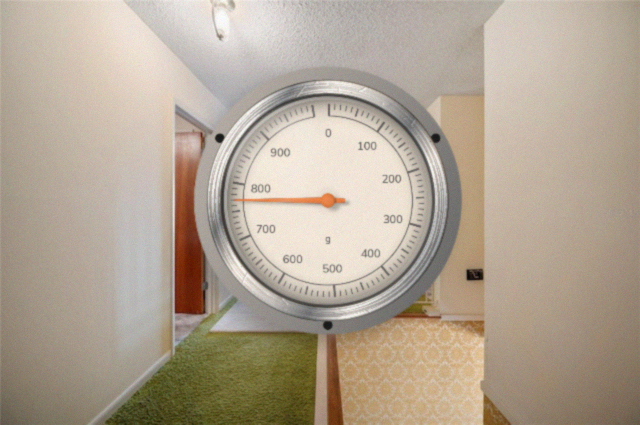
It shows 770; g
